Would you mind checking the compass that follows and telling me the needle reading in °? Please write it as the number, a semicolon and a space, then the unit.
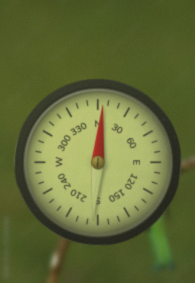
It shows 5; °
